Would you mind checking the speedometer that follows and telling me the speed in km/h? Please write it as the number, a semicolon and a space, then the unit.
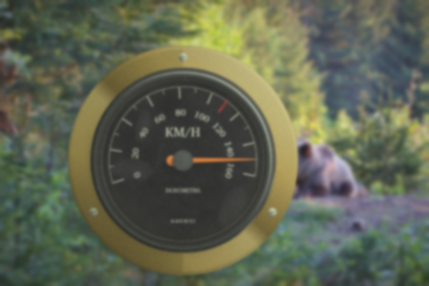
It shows 150; km/h
